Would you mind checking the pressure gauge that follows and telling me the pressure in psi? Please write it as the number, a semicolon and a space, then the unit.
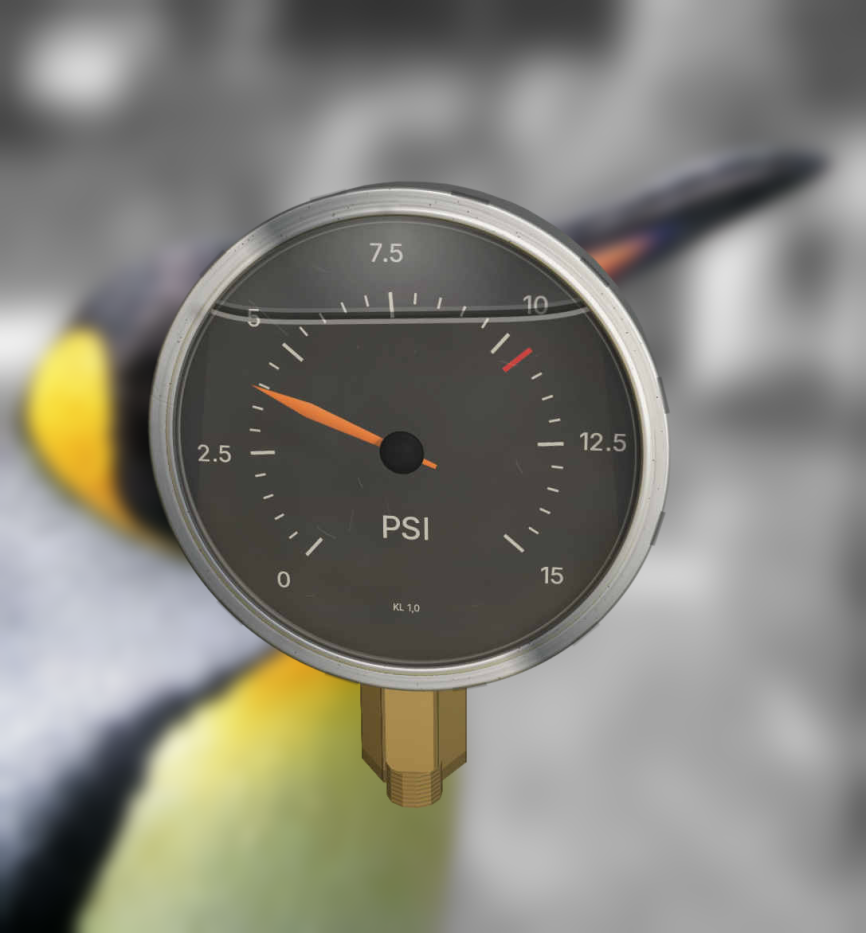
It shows 4; psi
